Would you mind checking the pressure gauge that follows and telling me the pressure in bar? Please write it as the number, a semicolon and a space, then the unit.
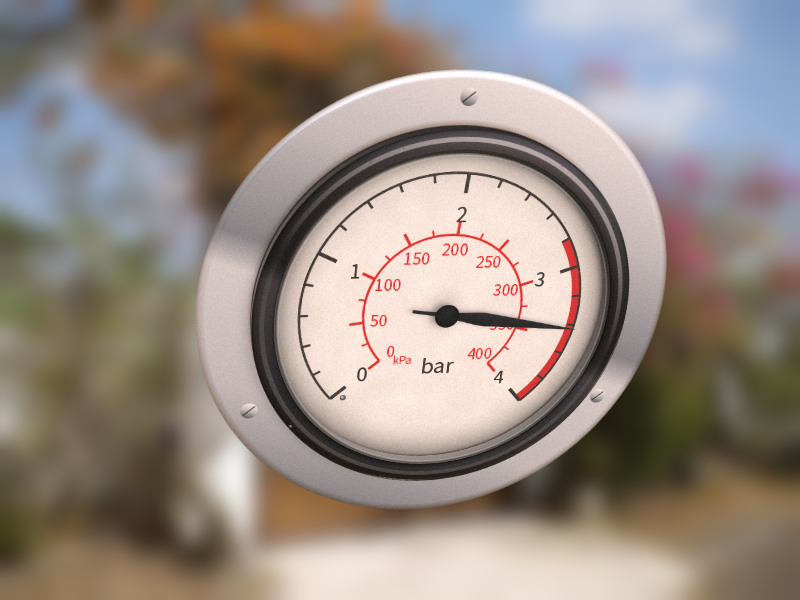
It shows 3.4; bar
